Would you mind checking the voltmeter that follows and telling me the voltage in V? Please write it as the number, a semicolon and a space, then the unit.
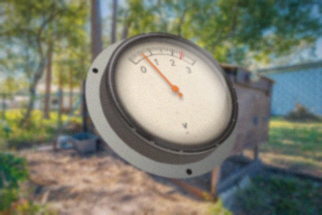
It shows 0.5; V
